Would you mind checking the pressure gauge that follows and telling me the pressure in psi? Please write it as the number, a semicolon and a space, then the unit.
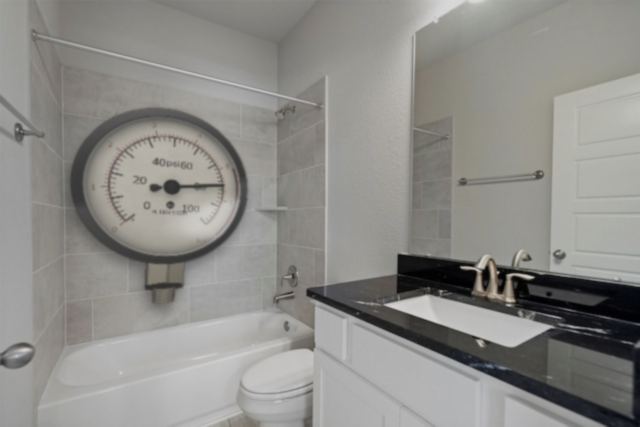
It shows 80; psi
